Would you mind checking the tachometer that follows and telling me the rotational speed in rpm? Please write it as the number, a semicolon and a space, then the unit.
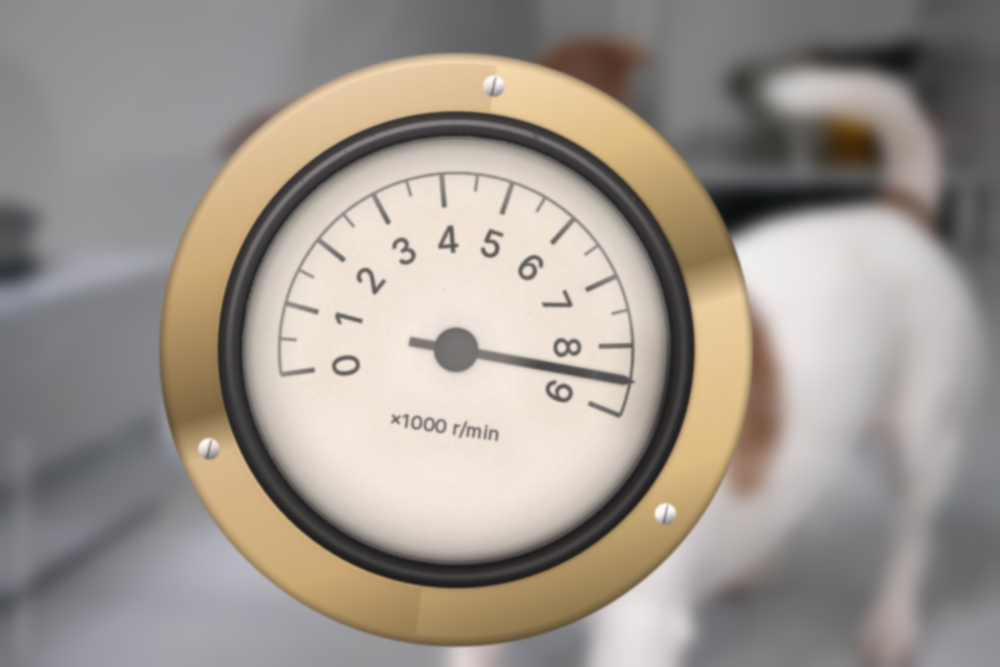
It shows 8500; rpm
